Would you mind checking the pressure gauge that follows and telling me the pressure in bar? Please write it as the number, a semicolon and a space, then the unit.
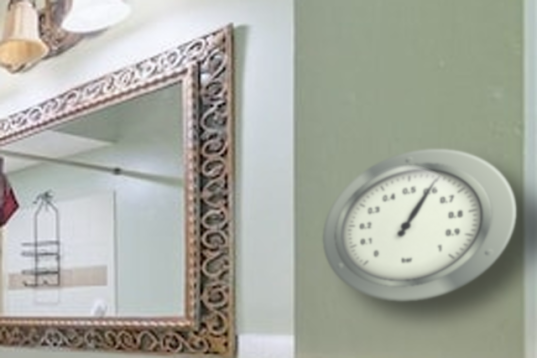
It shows 0.6; bar
